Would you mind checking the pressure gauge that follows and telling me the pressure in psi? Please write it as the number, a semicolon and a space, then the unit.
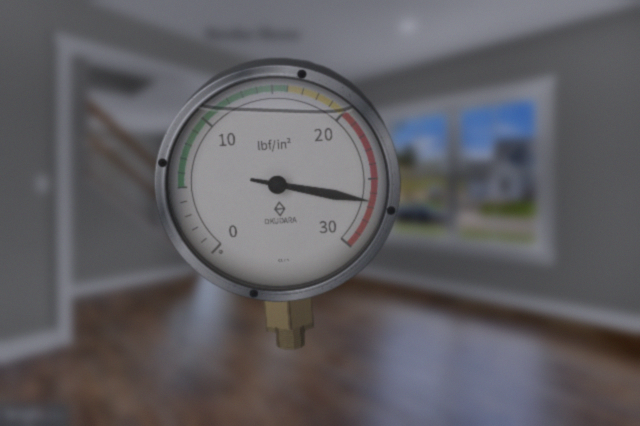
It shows 26.5; psi
